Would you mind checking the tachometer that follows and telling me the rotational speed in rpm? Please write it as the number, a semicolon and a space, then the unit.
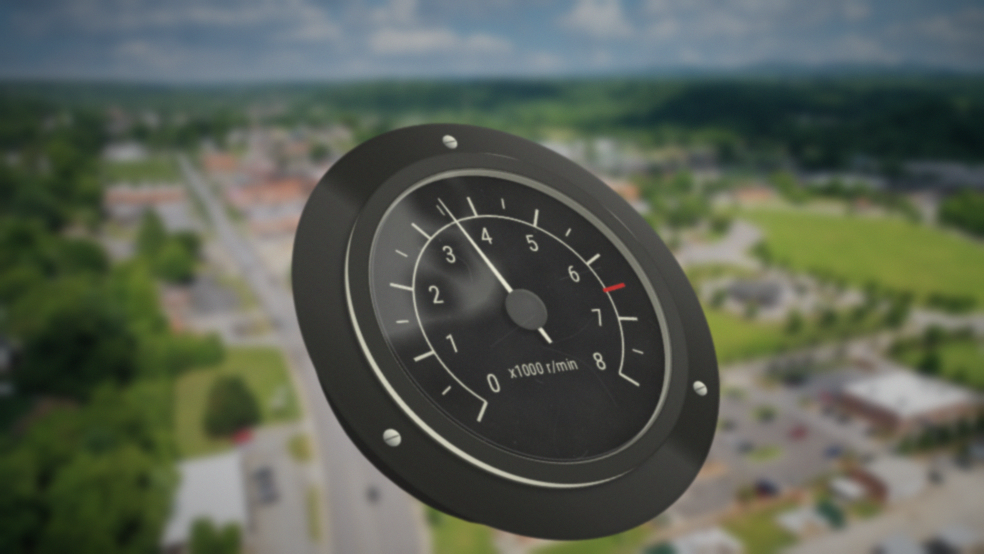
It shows 3500; rpm
